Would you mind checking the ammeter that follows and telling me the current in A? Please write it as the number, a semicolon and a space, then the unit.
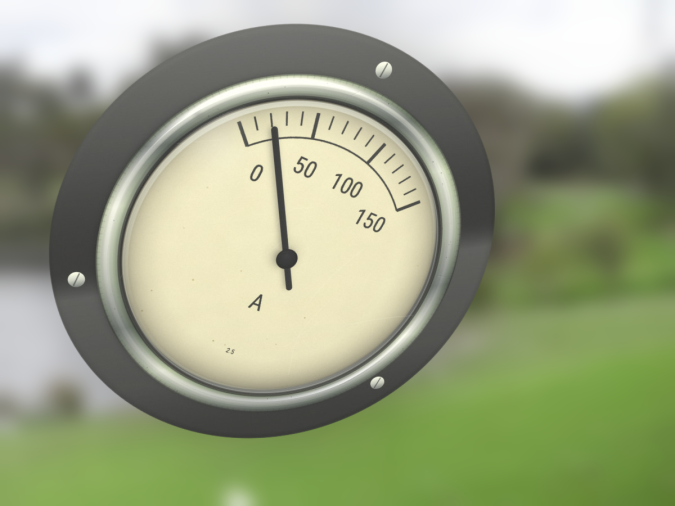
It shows 20; A
